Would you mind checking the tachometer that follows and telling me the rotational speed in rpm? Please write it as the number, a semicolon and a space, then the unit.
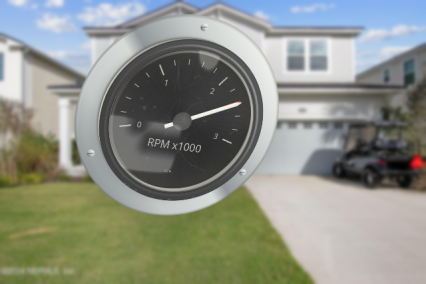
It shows 2400; rpm
